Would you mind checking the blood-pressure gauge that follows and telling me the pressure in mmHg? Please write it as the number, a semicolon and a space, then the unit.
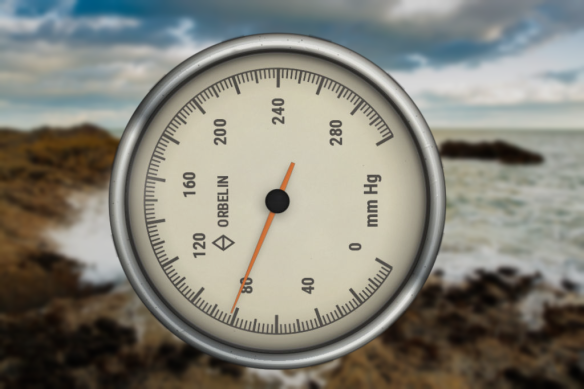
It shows 82; mmHg
